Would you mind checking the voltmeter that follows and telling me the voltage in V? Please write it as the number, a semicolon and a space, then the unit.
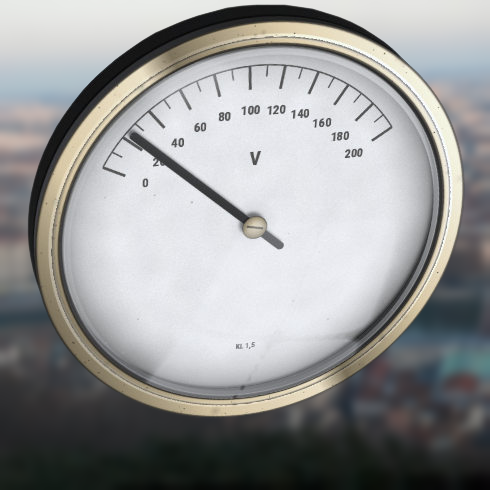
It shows 25; V
